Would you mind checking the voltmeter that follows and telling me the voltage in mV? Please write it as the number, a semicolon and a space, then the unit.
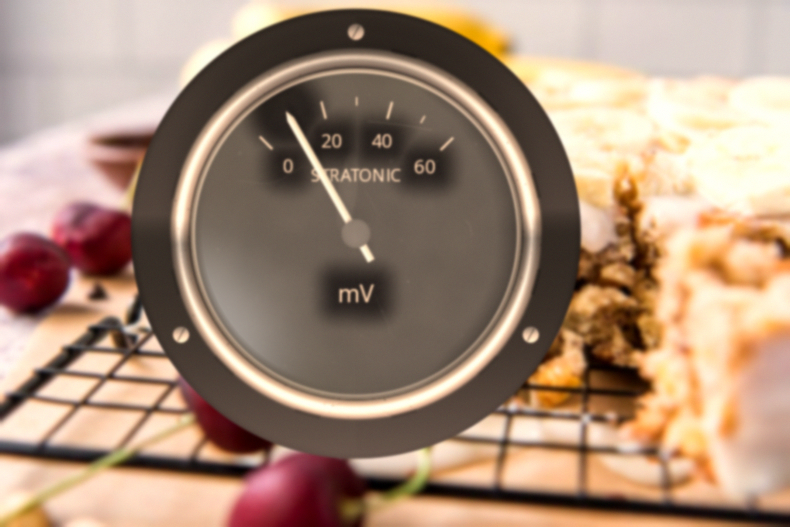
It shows 10; mV
